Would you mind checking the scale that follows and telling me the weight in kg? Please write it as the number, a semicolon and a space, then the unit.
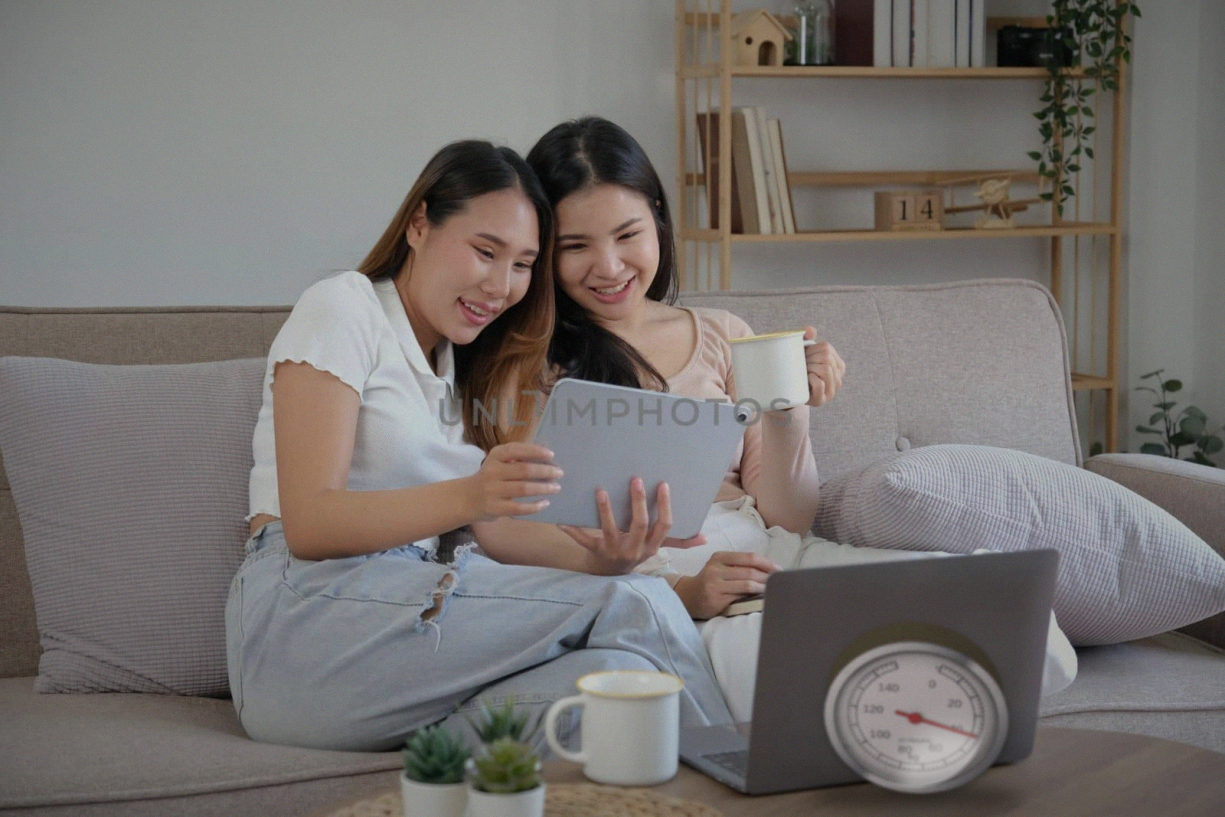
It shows 40; kg
